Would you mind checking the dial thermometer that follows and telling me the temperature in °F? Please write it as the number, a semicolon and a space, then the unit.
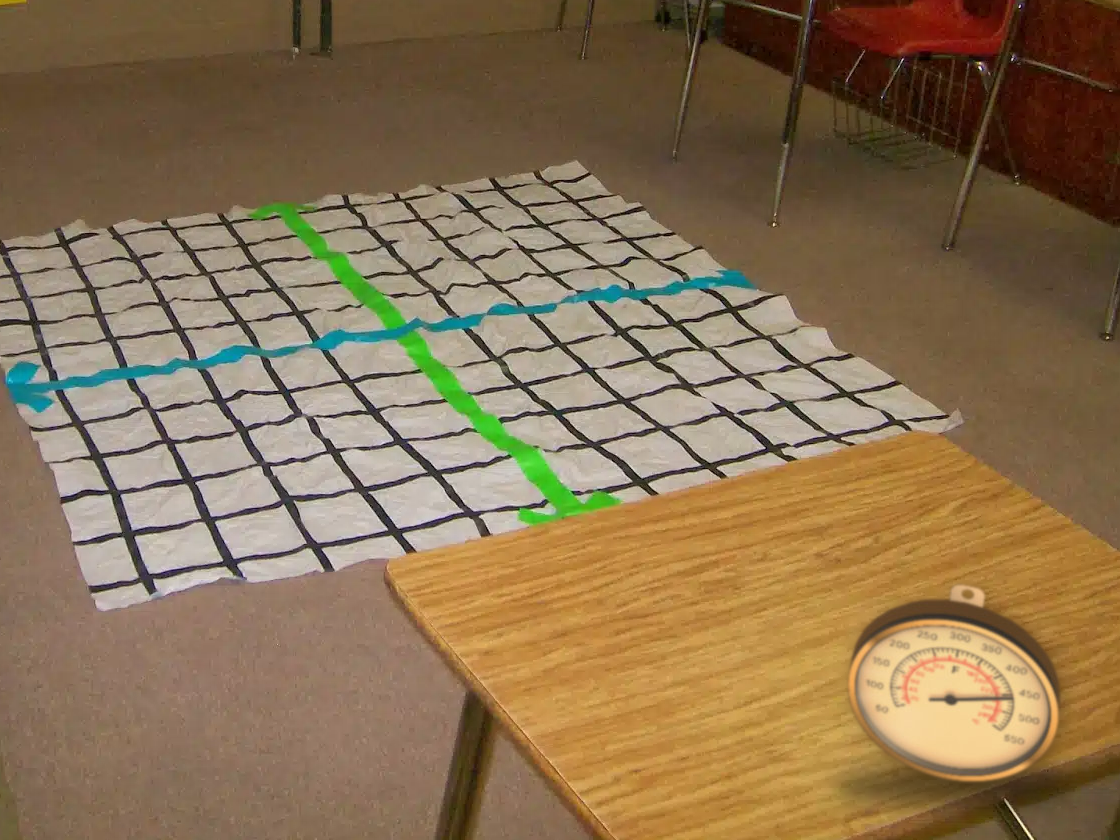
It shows 450; °F
